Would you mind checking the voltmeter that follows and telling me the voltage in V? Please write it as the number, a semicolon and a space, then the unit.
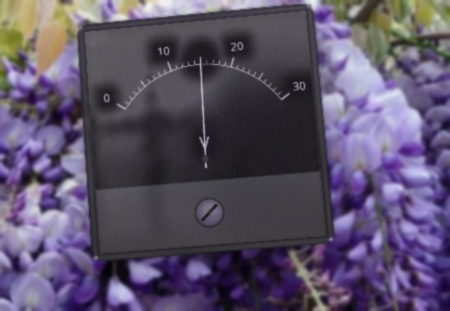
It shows 15; V
